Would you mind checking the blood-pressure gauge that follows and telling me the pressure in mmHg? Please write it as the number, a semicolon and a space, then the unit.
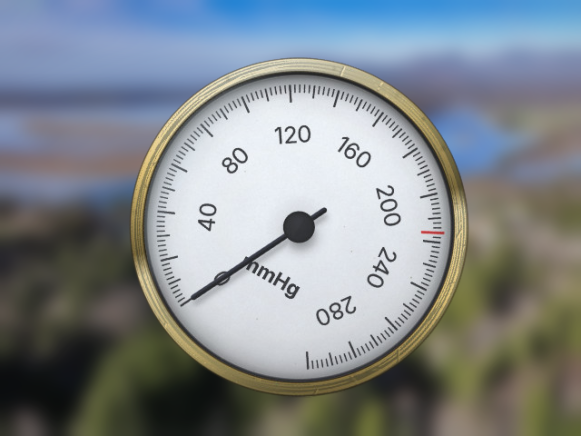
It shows 0; mmHg
